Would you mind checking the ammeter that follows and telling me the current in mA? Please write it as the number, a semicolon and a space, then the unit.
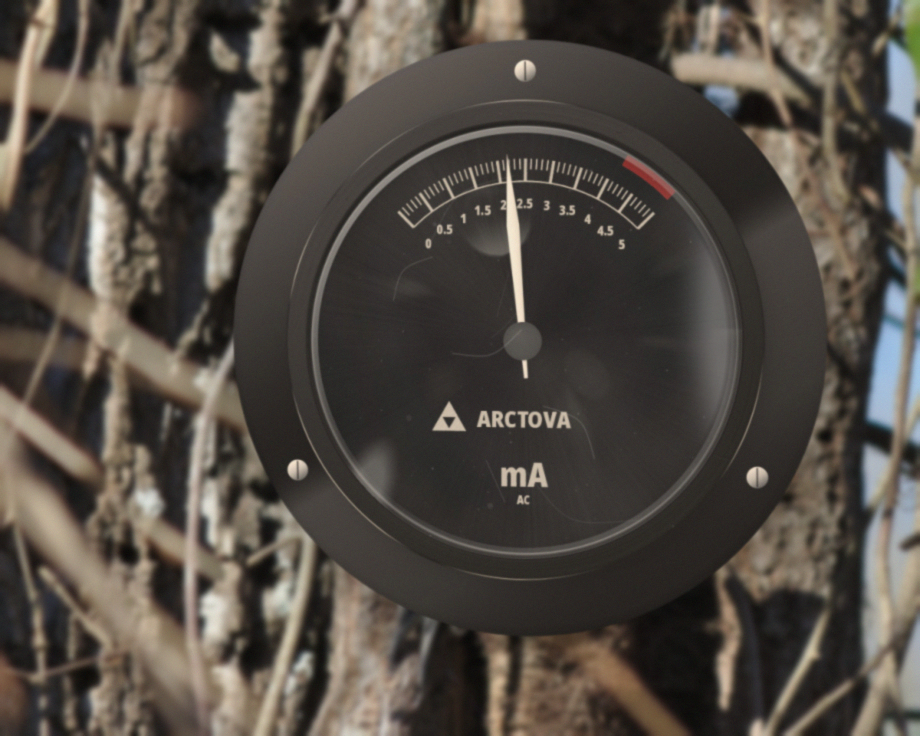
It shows 2.2; mA
